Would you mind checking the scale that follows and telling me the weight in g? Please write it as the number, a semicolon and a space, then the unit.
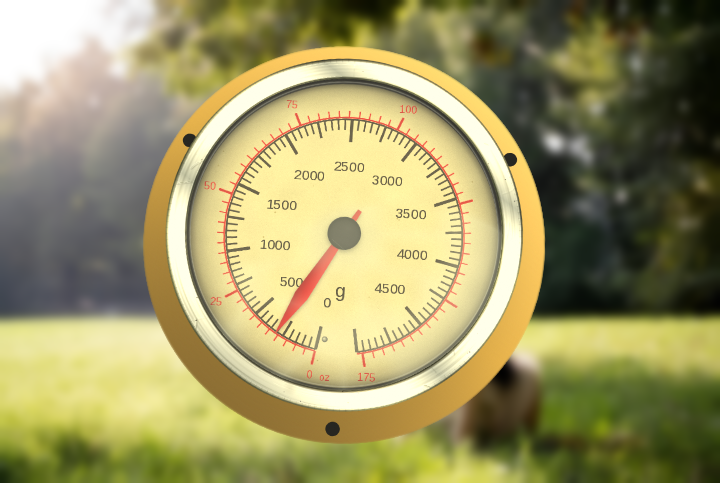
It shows 300; g
